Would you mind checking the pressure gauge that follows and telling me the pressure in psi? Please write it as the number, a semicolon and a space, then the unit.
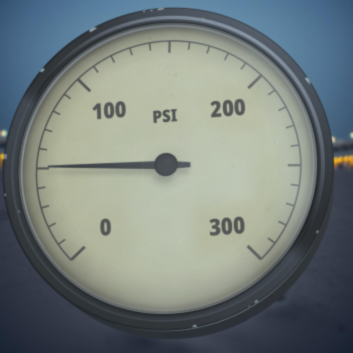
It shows 50; psi
